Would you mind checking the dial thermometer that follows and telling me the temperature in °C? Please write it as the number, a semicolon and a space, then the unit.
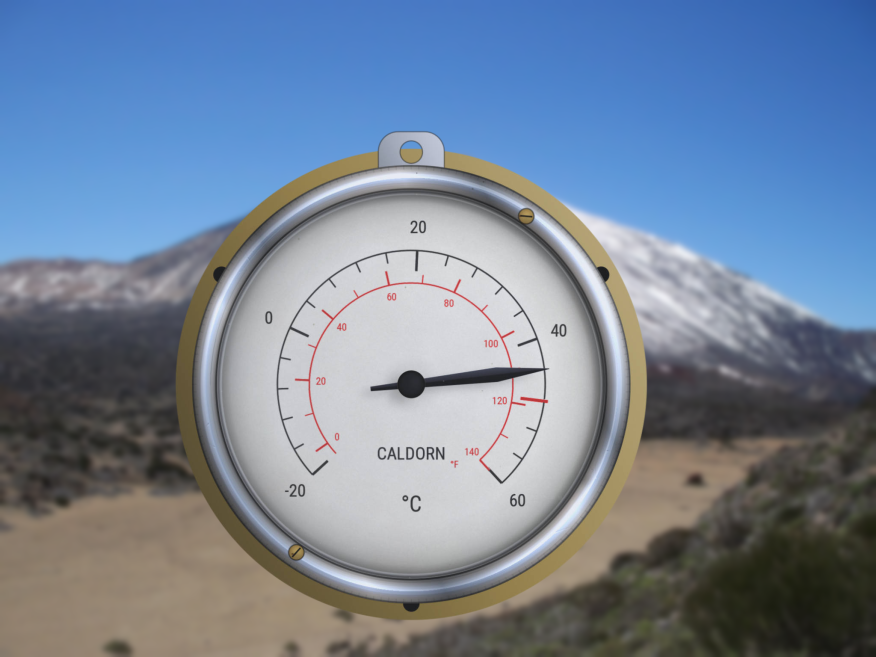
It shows 44; °C
